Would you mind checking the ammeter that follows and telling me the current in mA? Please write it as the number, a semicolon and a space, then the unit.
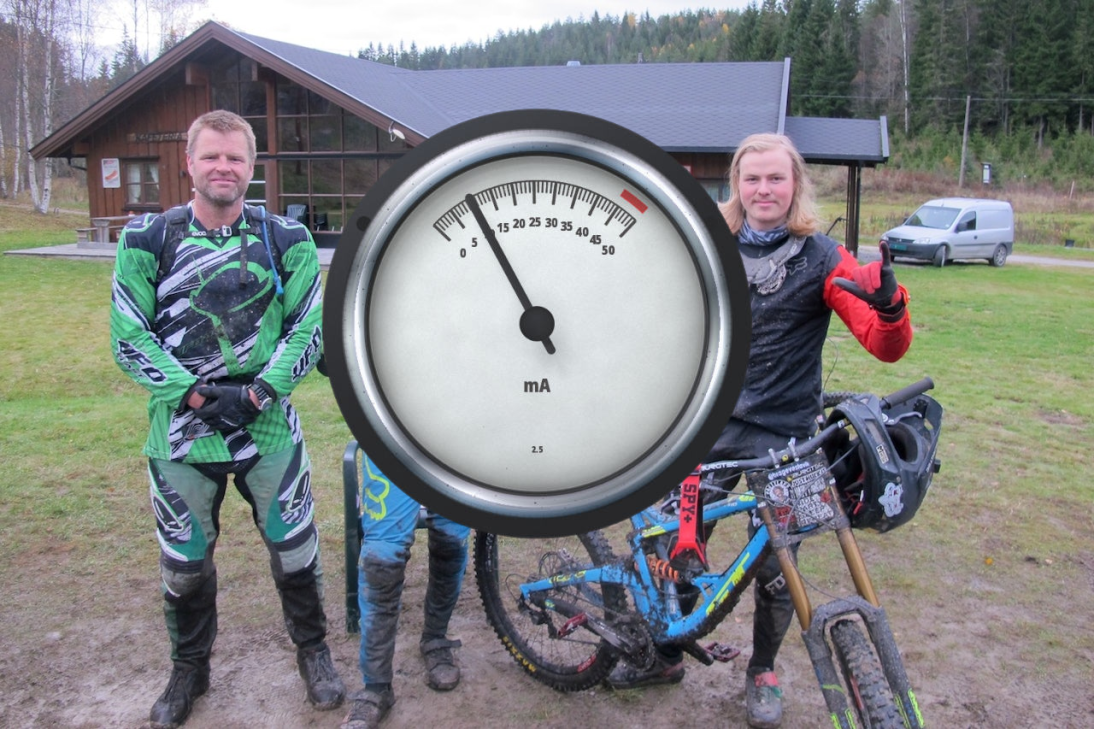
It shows 10; mA
